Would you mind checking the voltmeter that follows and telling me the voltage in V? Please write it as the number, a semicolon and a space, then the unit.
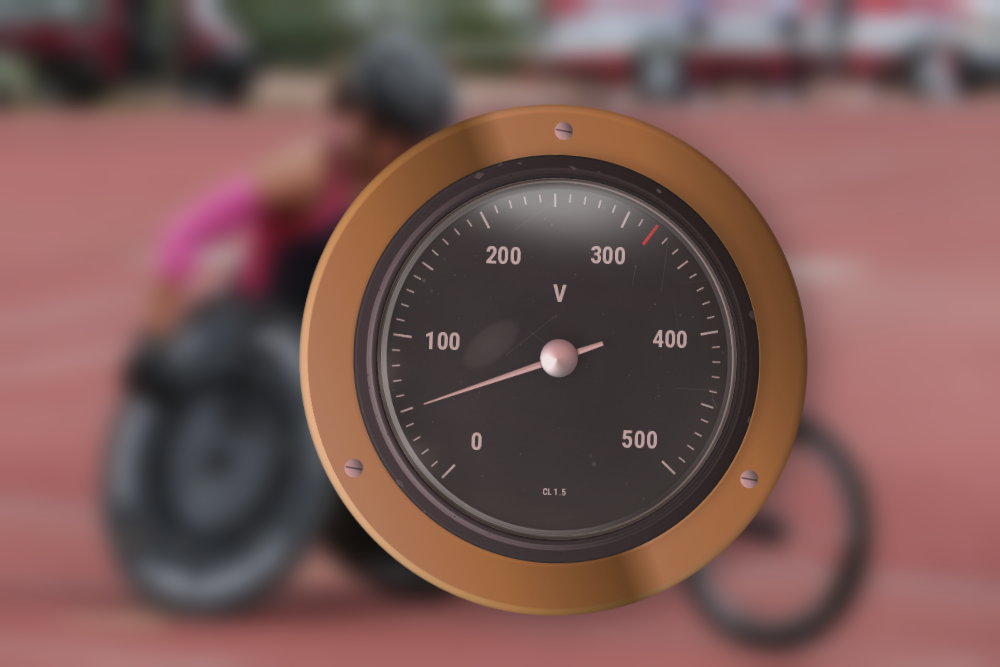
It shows 50; V
